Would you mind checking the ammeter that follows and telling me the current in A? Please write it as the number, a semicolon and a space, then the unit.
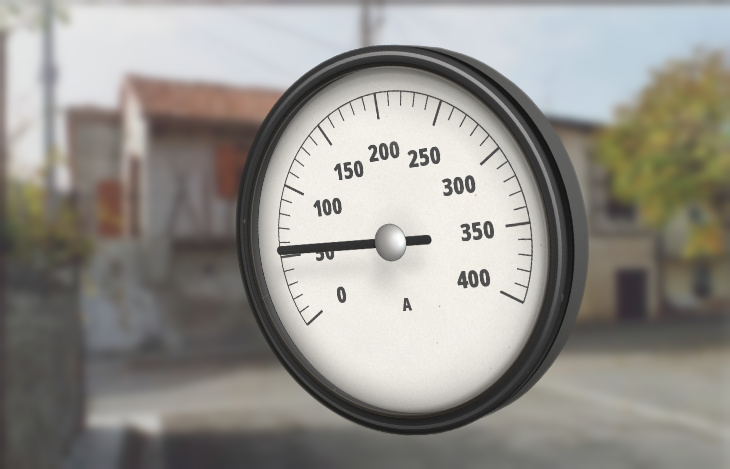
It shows 55; A
